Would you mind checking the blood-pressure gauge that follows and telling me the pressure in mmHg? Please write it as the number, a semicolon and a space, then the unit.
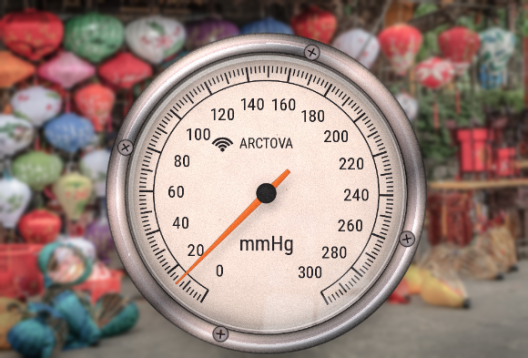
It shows 14; mmHg
